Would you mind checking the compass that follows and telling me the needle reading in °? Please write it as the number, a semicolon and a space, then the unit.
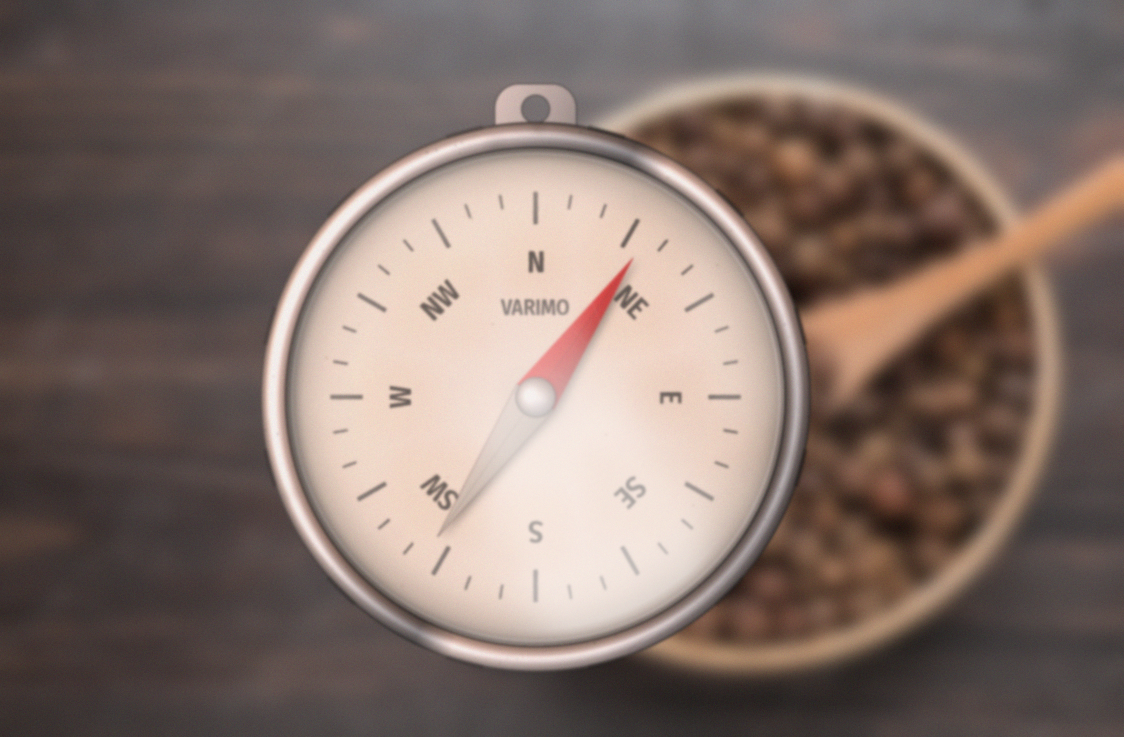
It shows 35; °
